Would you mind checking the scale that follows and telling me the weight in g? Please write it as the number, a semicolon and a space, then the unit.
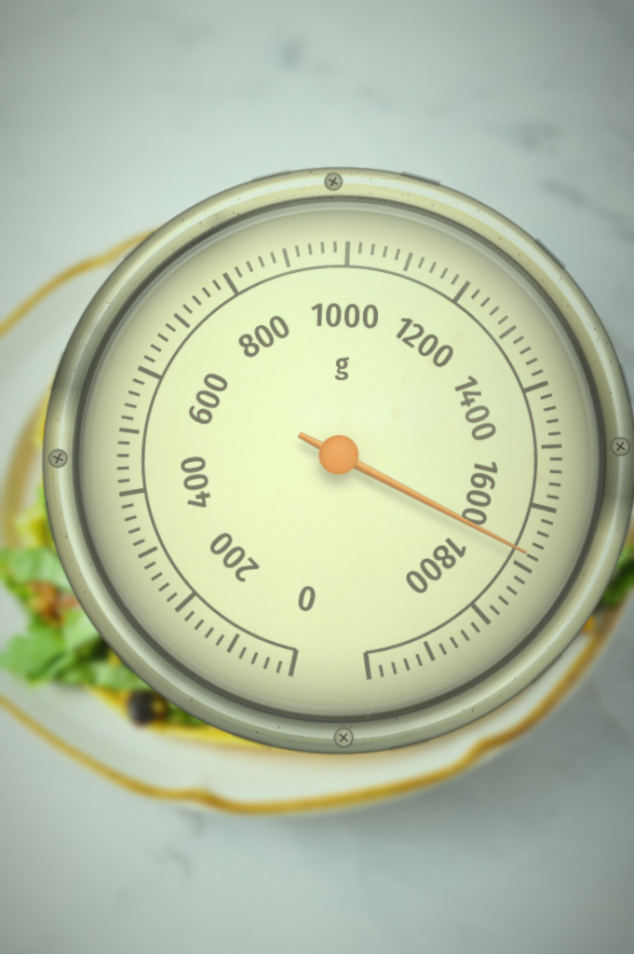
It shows 1680; g
